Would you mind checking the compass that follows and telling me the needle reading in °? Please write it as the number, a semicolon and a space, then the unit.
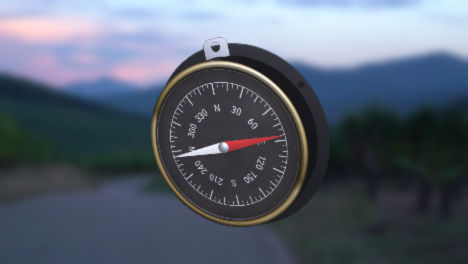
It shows 85; °
